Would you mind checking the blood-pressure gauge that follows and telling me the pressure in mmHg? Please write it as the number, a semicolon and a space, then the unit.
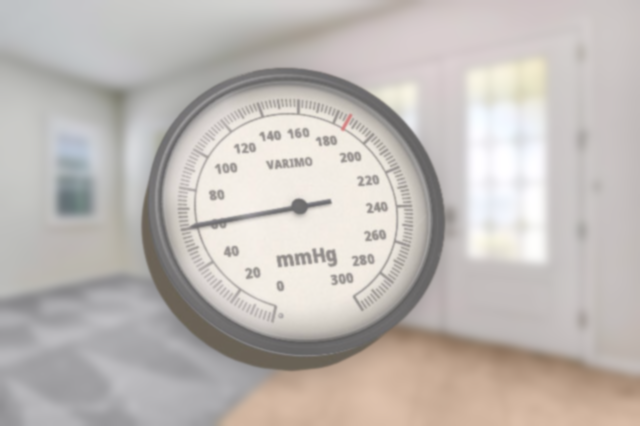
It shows 60; mmHg
